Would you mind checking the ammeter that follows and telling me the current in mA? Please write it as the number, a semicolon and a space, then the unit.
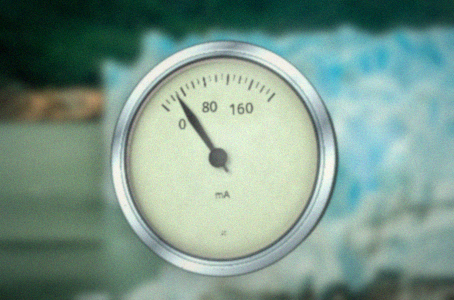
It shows 30; mA
